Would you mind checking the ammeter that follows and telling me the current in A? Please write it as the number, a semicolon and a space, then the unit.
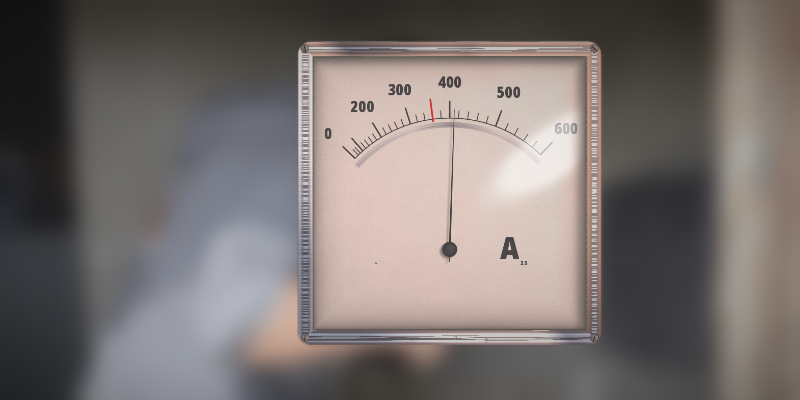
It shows 410; A
